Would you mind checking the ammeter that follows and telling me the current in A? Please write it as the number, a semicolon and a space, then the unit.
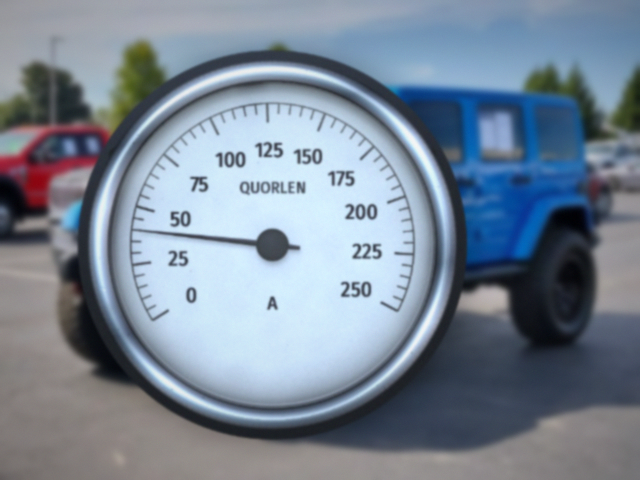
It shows 40; A
